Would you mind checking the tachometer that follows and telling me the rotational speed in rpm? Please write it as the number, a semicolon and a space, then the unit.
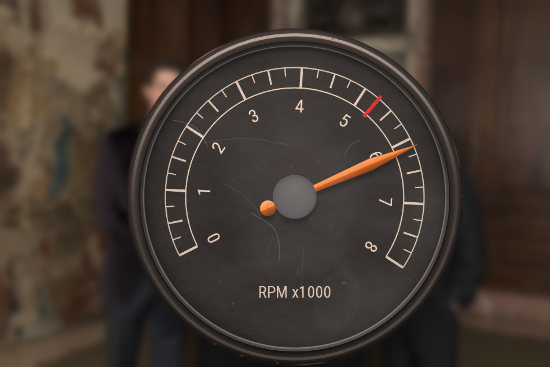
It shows 6125; rpm
